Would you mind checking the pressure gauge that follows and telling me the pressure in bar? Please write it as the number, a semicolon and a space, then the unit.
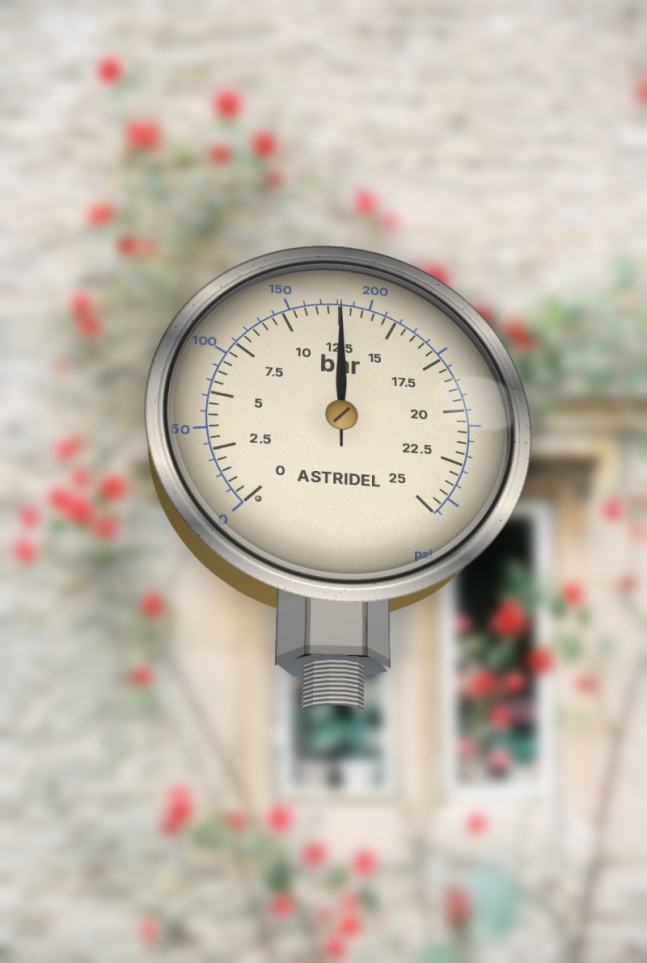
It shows 12.5; bar
